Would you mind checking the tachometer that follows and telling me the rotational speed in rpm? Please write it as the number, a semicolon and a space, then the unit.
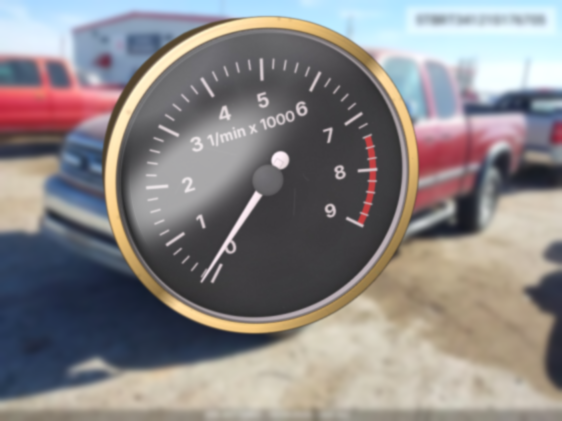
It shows 200; rpm
